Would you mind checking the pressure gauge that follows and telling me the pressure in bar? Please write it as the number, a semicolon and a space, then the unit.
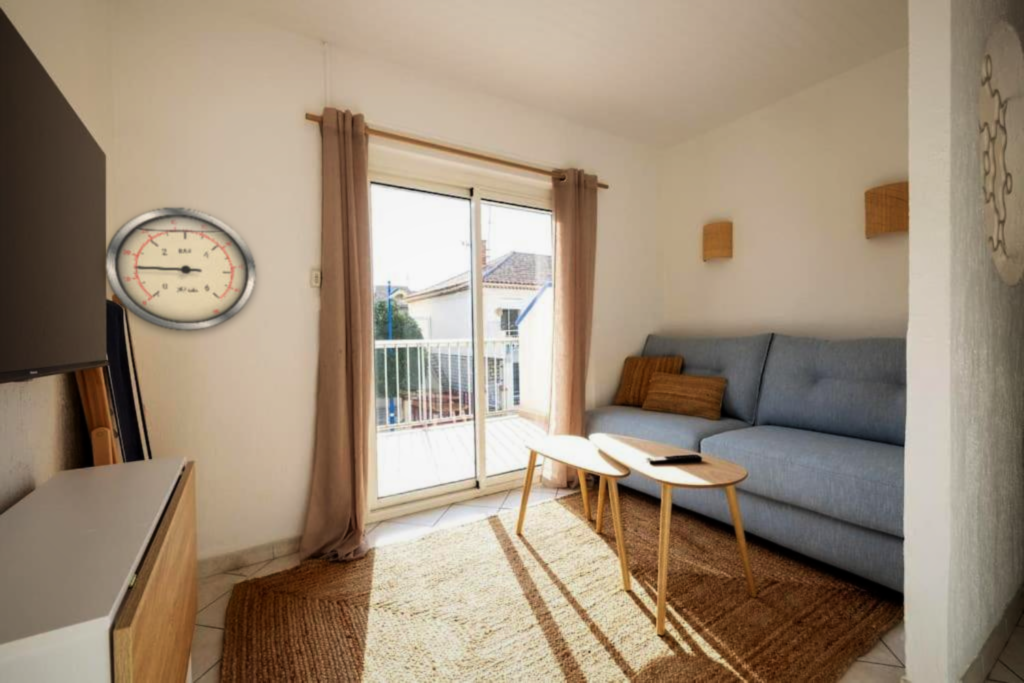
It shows 1; bar
